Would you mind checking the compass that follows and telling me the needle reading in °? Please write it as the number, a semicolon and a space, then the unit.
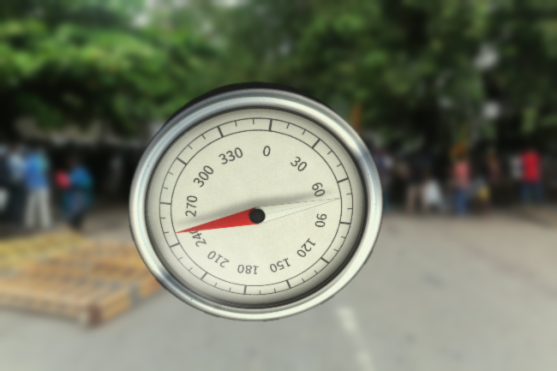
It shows 250; °
